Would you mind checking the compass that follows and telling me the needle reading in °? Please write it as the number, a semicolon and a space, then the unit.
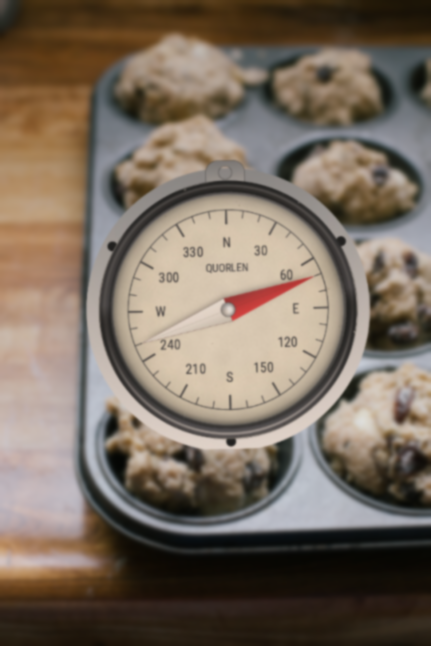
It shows 70; °
